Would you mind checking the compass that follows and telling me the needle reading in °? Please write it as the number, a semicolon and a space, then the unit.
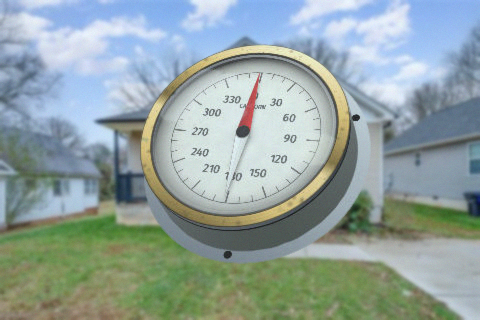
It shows 0; °
